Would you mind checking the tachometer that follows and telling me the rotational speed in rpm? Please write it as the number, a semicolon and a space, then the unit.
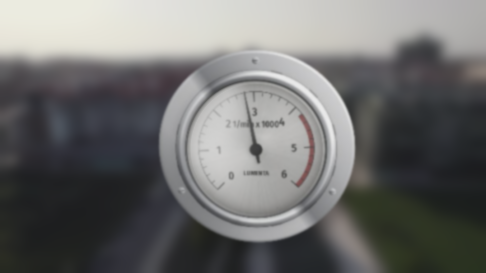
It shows 2800; rpm
